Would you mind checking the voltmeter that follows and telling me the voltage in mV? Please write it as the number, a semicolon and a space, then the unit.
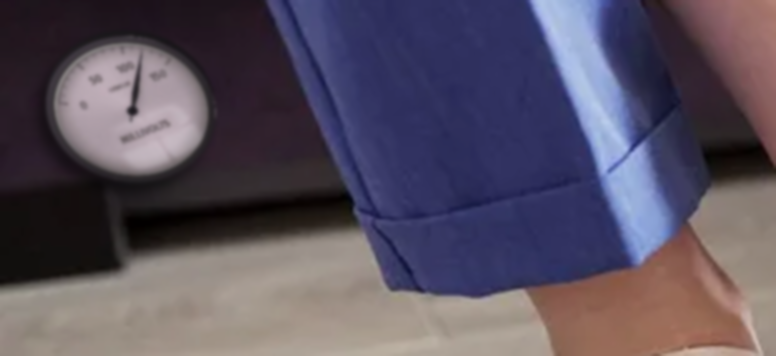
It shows 120; mV
